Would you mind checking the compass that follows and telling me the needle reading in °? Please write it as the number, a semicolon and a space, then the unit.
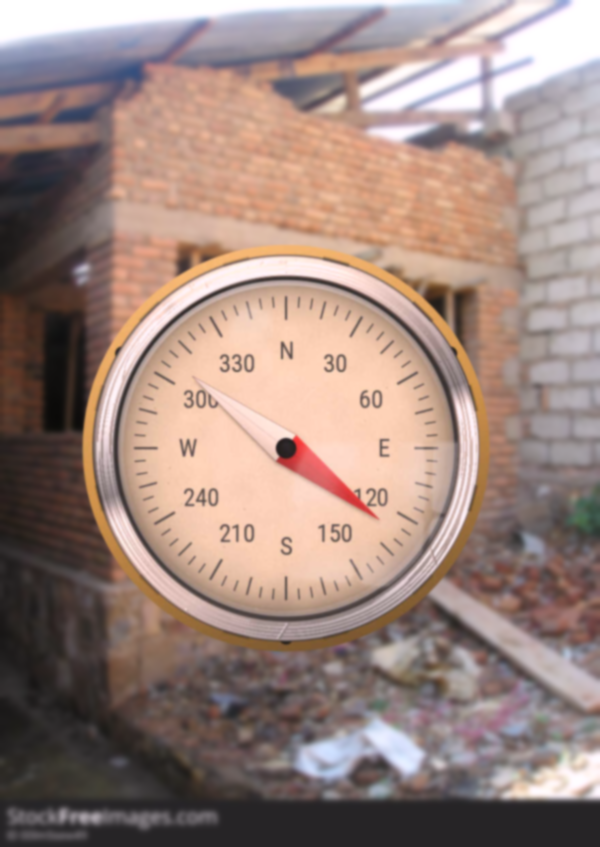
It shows 127.5; °
